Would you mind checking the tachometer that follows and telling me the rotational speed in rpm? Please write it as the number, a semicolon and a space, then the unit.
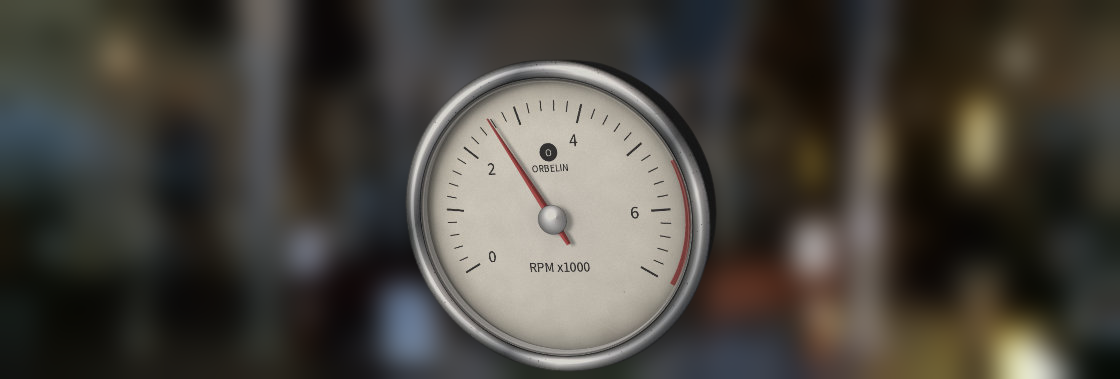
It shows 2600; rpm
